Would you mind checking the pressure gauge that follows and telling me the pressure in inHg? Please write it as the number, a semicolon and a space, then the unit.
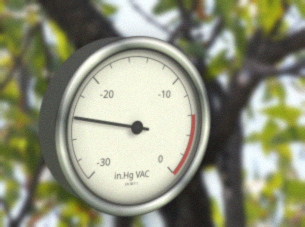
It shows -24; inHg
